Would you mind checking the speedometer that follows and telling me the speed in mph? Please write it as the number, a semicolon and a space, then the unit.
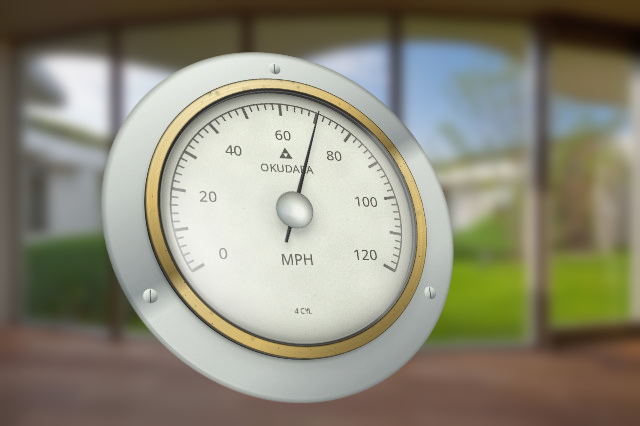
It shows 70; mph
